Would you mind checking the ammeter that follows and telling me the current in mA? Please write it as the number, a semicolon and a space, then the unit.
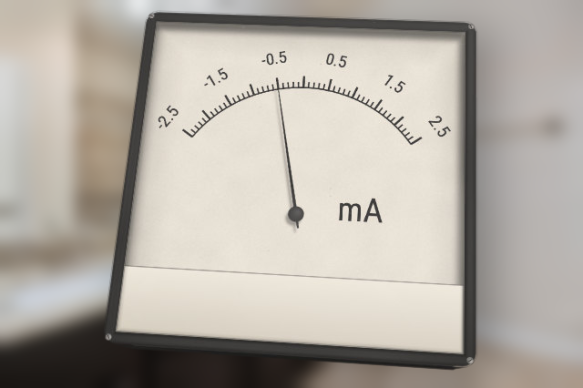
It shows -0.5; mA
